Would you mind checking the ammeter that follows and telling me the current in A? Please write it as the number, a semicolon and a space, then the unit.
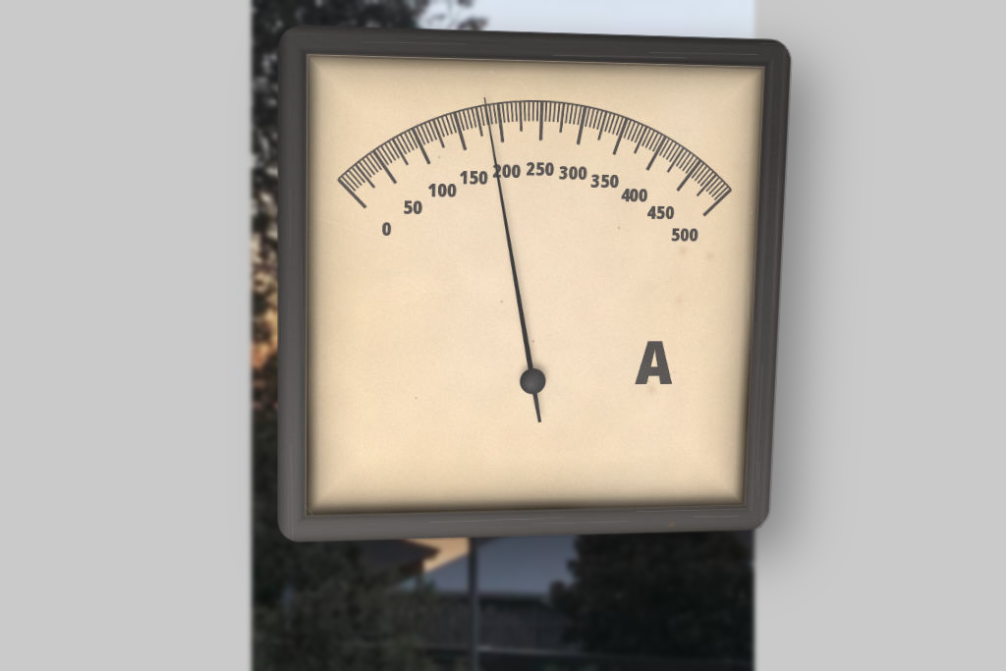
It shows 185; A
